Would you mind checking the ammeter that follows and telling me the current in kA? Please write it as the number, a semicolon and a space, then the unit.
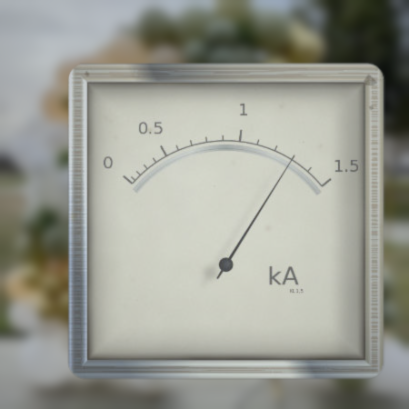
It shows 1.3; kA
